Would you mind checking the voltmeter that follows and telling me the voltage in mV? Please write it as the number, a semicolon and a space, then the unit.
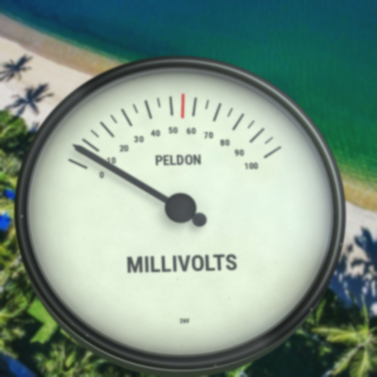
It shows 5; mV
